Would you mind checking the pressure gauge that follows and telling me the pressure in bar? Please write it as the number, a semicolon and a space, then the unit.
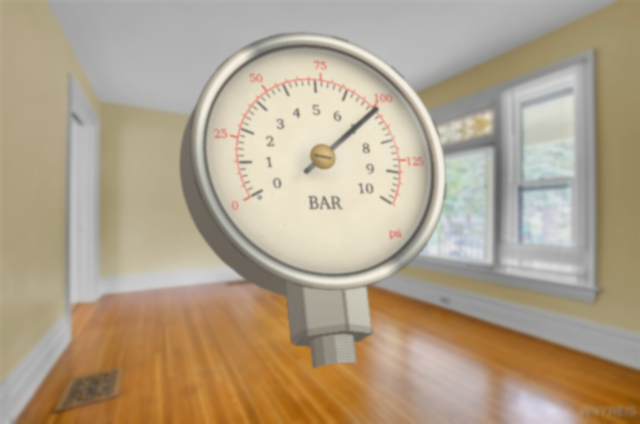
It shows 7; bar
